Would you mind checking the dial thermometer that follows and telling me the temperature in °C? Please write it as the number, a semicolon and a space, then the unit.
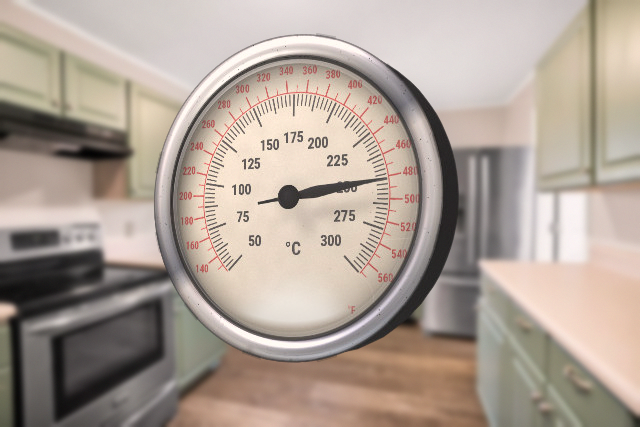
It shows 250; °C
